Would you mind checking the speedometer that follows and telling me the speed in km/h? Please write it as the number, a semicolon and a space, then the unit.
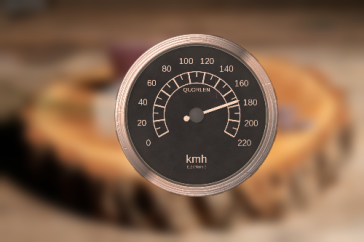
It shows 175; km/h
